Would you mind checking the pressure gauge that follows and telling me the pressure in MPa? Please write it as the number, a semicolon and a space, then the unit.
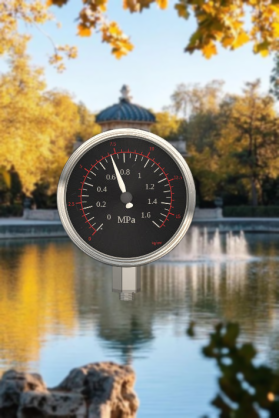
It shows 0.7; MPa
